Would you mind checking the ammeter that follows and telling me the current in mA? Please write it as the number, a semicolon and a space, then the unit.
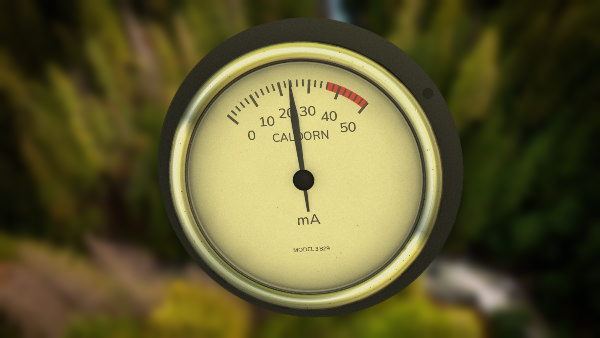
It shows 24; mA
